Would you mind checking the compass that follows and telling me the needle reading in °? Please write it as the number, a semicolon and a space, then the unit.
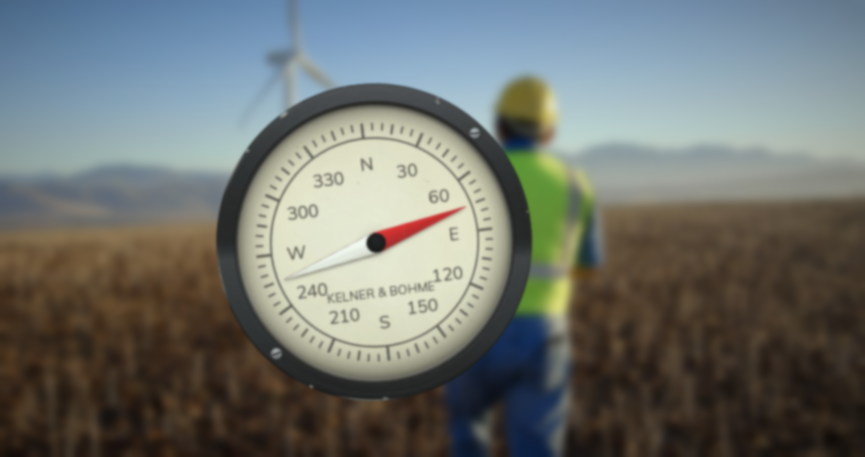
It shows 75; °
